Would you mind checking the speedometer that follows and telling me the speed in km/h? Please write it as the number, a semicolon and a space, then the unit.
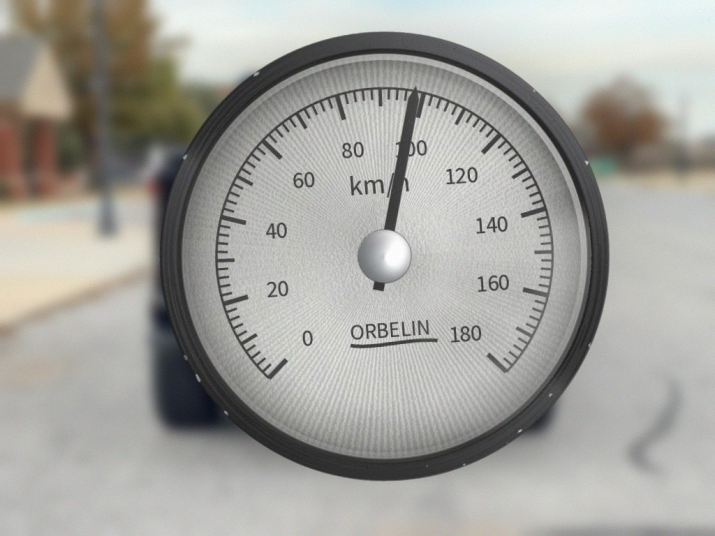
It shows 98; km/h
